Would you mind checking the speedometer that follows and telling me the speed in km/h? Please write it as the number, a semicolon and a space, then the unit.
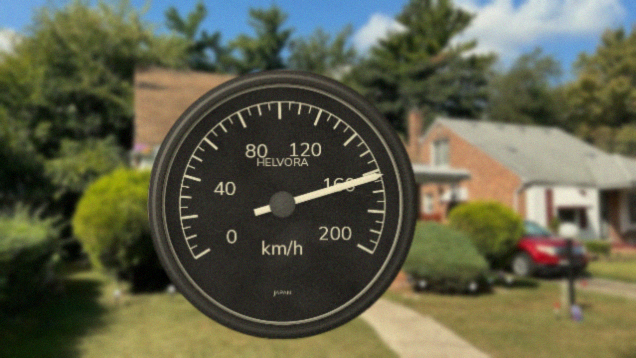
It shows 162.5; km/h
